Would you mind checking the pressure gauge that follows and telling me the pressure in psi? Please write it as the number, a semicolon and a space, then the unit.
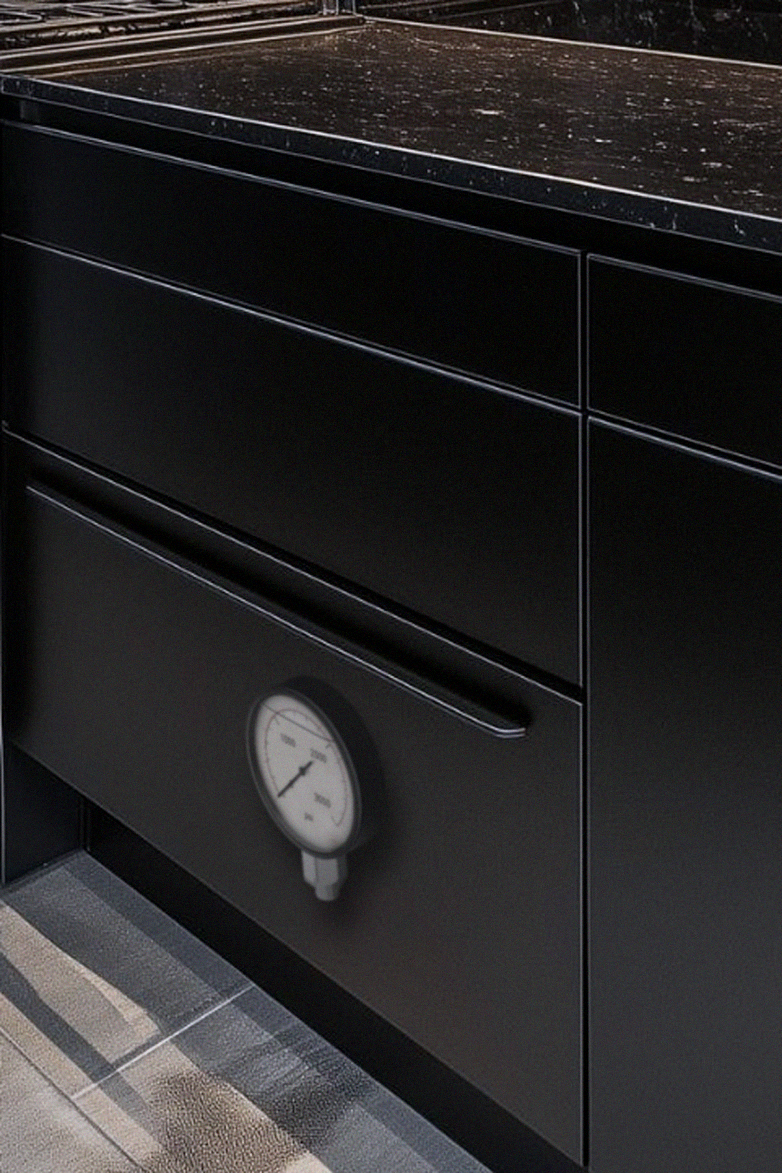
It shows 0; psi
